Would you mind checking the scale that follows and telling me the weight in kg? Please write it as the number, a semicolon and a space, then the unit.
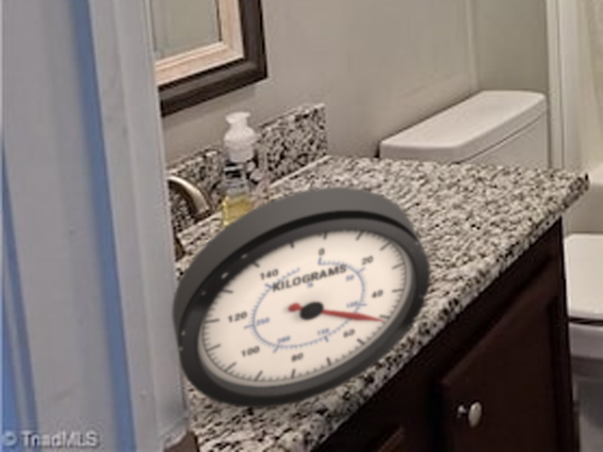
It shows 50; kg
